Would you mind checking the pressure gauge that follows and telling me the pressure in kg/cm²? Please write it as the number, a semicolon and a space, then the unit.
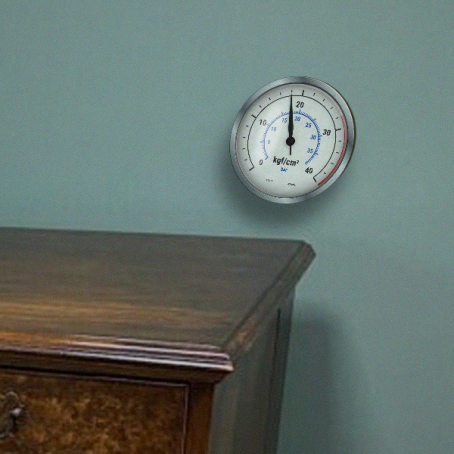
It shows 18; kg/cm²
